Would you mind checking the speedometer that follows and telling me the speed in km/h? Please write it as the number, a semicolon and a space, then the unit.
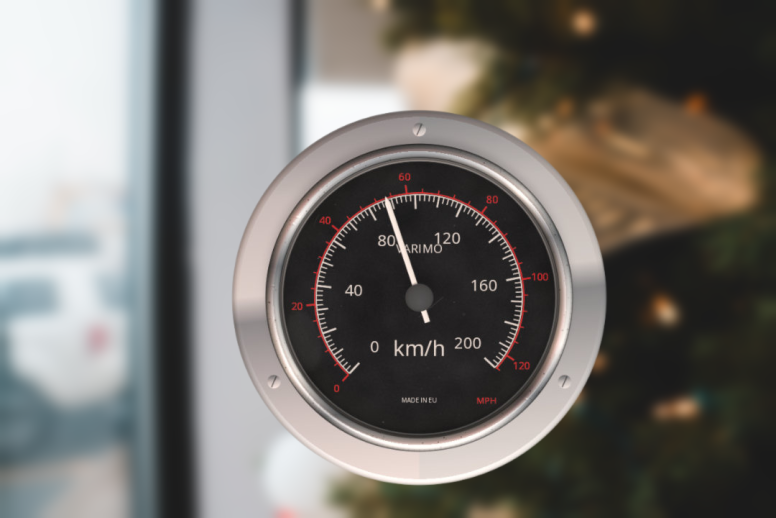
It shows 88; km/h
